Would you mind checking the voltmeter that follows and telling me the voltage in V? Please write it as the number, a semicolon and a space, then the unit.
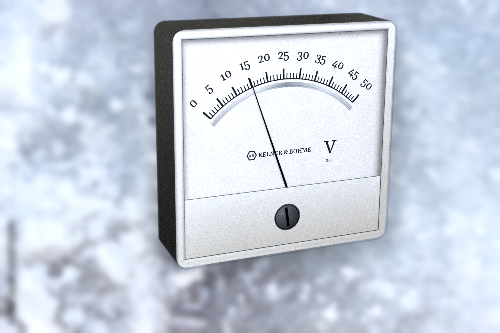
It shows 15; V
